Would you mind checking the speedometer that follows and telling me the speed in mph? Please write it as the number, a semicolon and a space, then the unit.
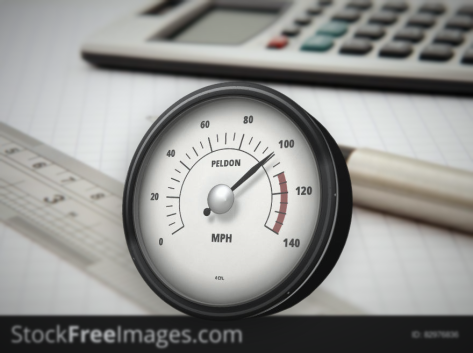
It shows 100; mph
